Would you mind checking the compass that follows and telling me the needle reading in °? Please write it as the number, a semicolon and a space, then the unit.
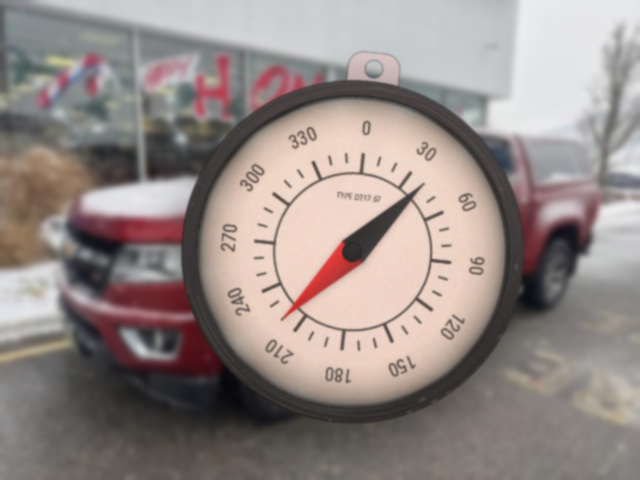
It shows 220; °
